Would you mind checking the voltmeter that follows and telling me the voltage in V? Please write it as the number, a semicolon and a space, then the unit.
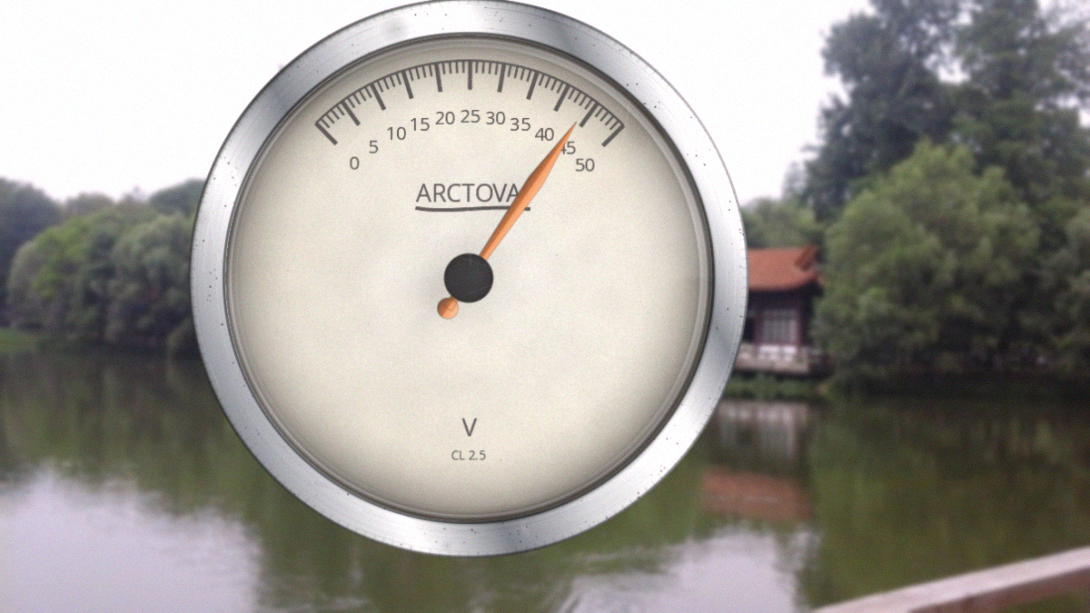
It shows 44; V
